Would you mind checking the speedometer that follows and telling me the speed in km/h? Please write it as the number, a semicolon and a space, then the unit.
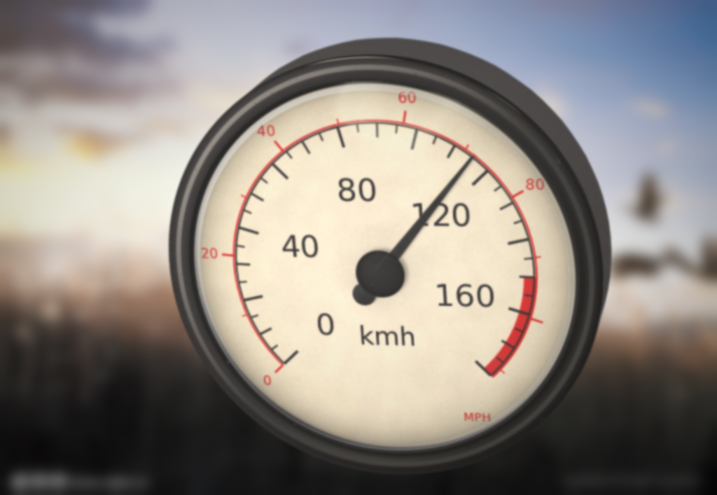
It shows 115; km/h
